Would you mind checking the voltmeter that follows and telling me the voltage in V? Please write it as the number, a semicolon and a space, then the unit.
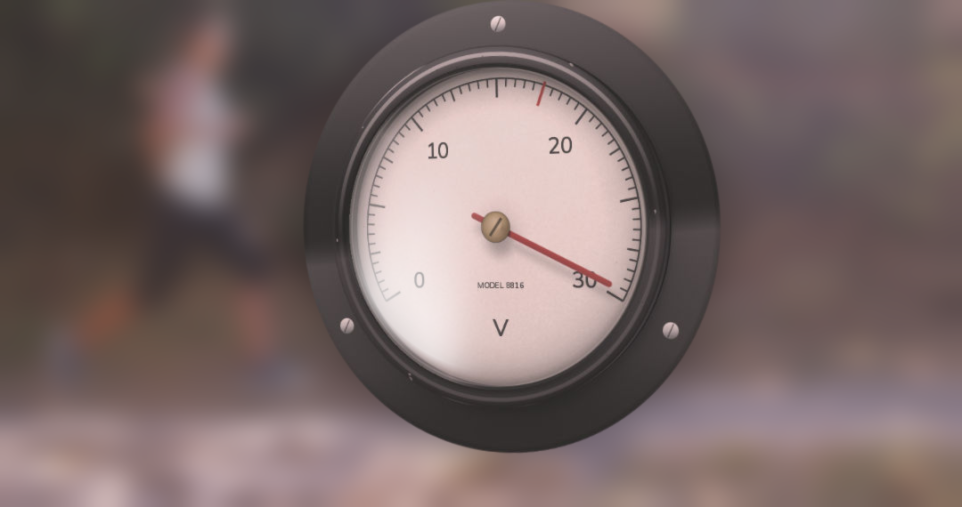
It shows 29.5; V
